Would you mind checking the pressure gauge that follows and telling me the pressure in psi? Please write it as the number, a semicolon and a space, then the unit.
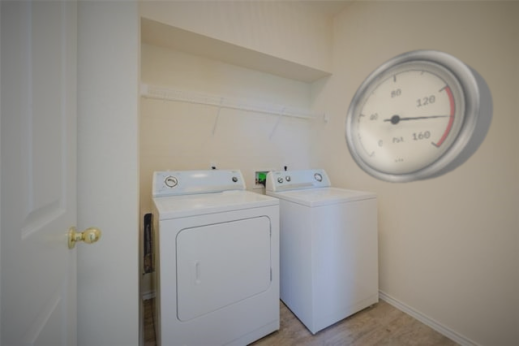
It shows 140; psi
